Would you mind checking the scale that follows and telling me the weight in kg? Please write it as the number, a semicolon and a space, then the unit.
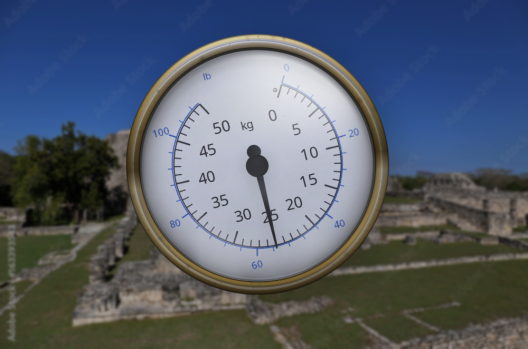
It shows 25; kg
